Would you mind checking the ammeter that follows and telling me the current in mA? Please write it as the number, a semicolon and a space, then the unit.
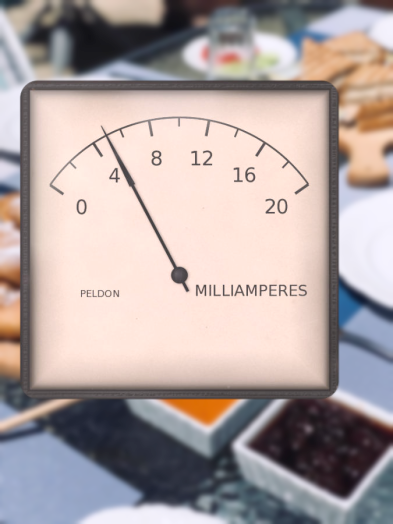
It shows 5; mA
